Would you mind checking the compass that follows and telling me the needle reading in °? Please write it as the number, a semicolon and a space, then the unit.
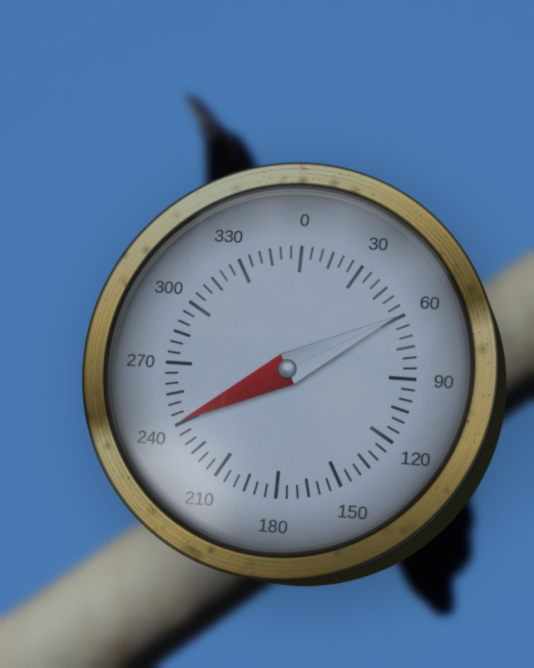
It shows 240; °
